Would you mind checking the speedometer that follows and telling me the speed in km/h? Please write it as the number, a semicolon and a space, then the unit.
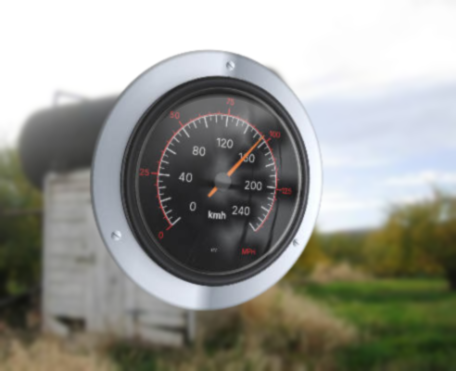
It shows 155; km/h
